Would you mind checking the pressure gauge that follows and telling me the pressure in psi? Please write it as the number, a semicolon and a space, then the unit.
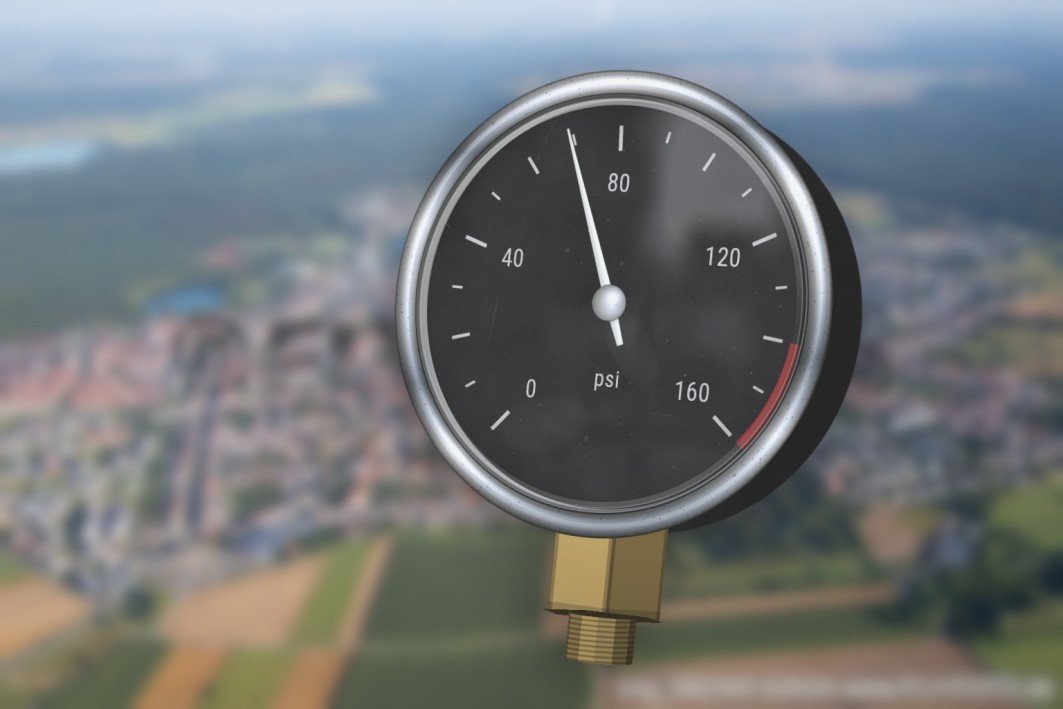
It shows 70; psi
